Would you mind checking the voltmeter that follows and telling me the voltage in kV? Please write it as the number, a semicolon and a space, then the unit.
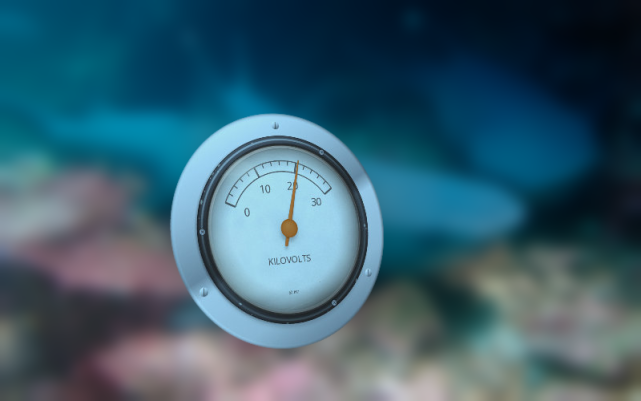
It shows 20; kV
